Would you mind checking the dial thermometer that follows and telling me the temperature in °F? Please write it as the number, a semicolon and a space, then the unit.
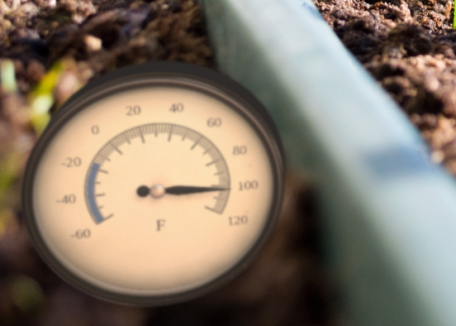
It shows 100; °F
